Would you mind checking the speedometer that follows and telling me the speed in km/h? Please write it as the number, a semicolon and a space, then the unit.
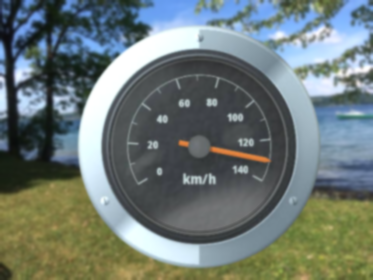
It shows 130; km/h
